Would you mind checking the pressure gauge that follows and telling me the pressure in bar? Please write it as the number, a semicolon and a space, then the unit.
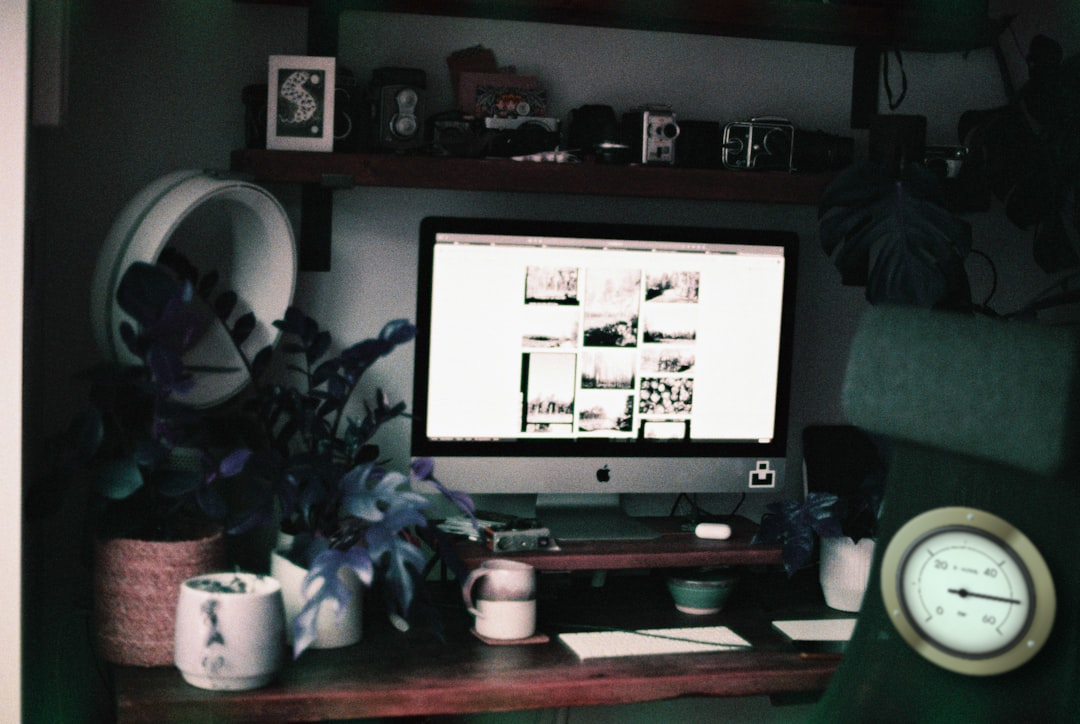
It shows 50; bar
